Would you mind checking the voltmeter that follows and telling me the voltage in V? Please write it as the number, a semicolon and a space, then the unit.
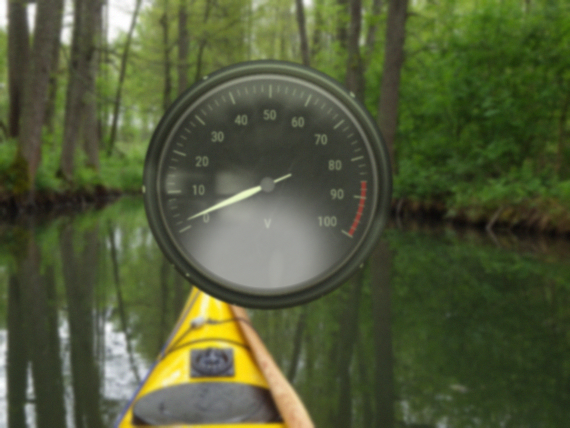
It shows 2; V
